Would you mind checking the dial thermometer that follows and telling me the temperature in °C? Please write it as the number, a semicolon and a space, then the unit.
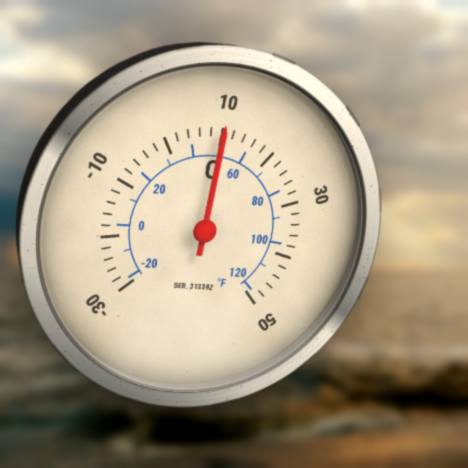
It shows 10; °C
